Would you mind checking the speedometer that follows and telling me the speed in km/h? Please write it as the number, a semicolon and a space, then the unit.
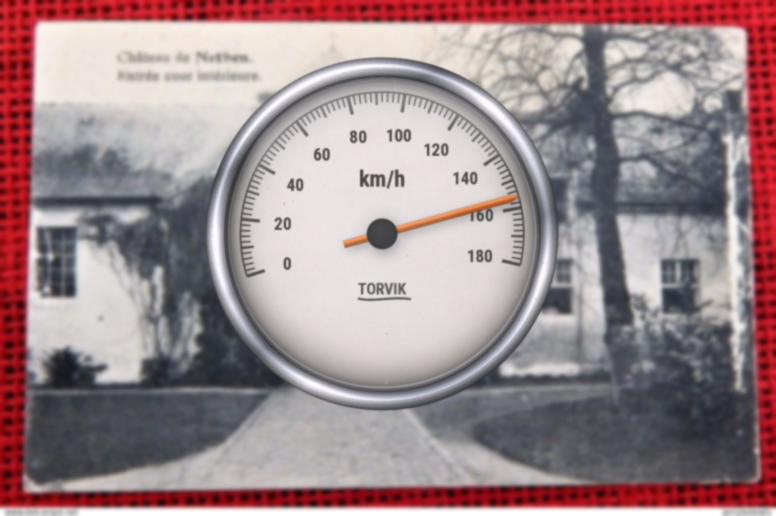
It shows 156; km/h
